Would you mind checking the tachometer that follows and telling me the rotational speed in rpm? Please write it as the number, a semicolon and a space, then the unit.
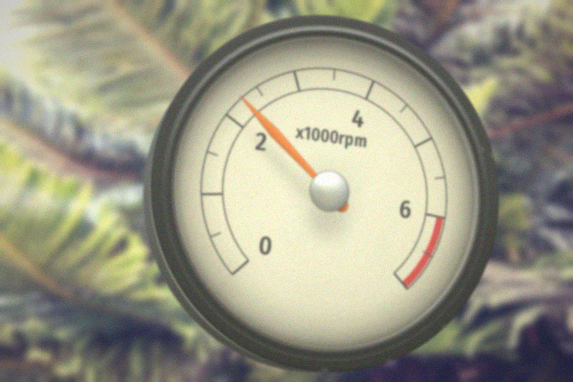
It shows 2250; rpm
